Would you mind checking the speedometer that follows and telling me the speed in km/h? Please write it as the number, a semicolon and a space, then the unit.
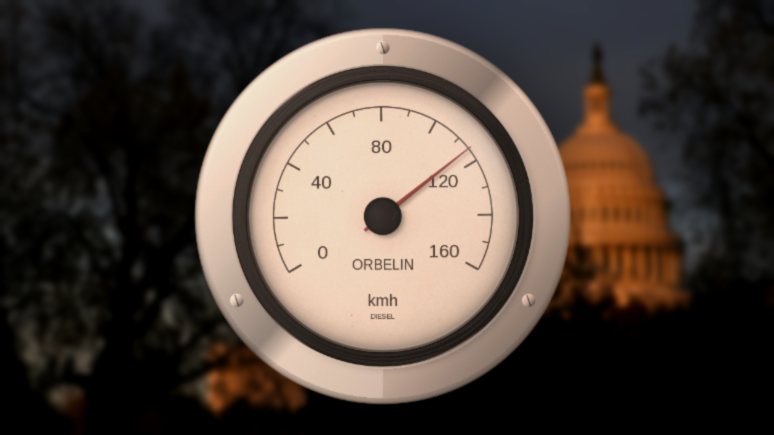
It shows 115; km/h
